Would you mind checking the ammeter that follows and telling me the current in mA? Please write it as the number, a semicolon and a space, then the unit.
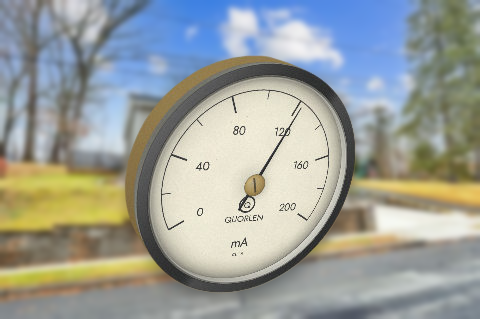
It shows 120; mA
